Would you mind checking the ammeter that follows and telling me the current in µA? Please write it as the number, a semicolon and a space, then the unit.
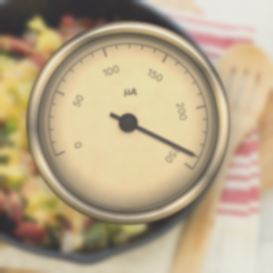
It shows 240; µA
